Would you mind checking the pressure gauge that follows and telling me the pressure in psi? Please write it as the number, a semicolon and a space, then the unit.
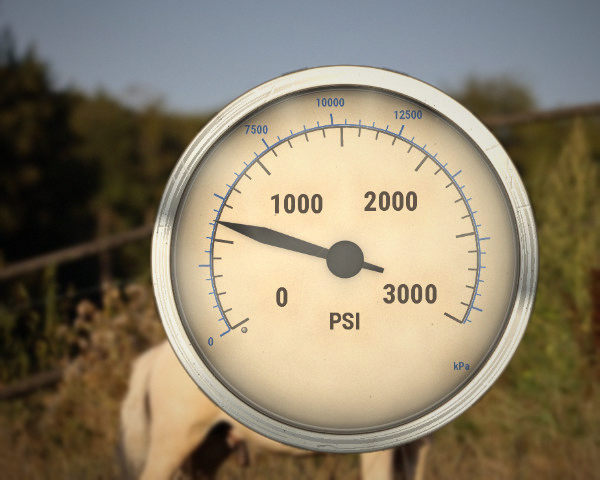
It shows 600; psi
